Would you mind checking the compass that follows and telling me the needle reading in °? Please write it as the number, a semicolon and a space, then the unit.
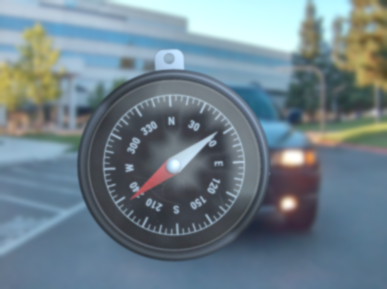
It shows 235; °
